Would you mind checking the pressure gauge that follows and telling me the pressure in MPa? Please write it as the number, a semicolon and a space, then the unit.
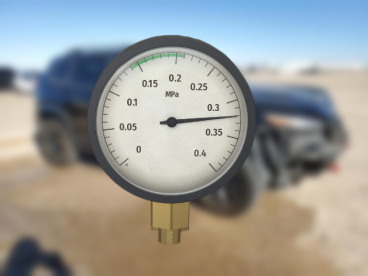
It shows 0.32; MPa
